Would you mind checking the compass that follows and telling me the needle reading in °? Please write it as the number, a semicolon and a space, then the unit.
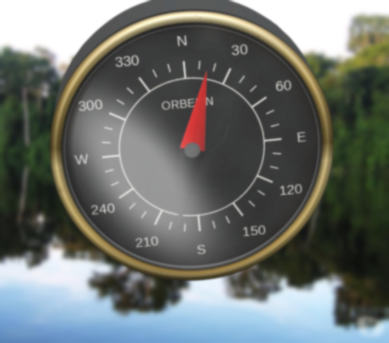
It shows 15; °
